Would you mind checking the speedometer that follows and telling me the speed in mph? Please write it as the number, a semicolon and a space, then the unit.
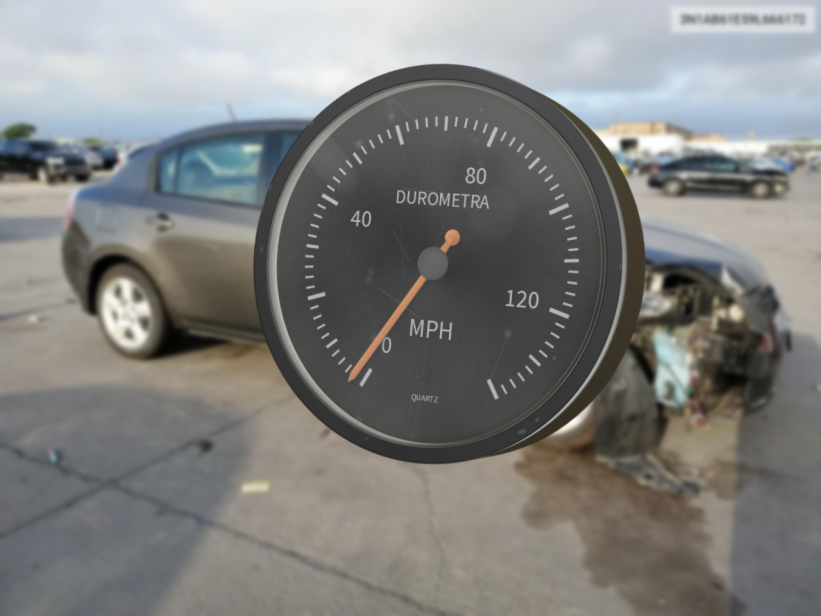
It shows 2; mph
